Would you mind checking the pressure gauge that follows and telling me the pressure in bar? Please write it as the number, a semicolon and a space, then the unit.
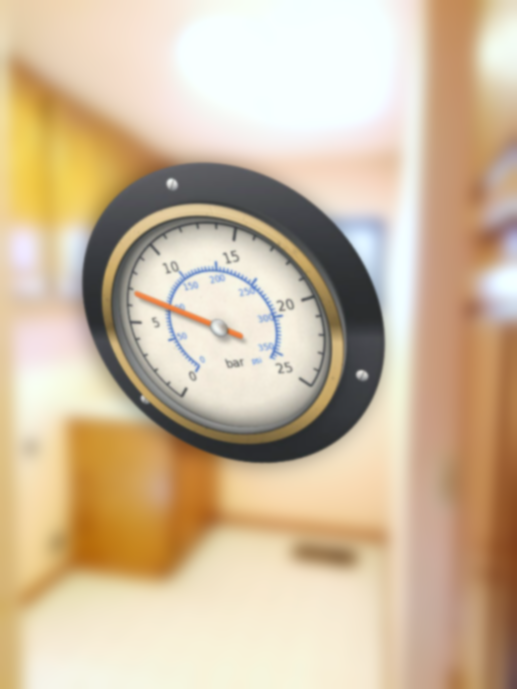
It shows 7; bar
